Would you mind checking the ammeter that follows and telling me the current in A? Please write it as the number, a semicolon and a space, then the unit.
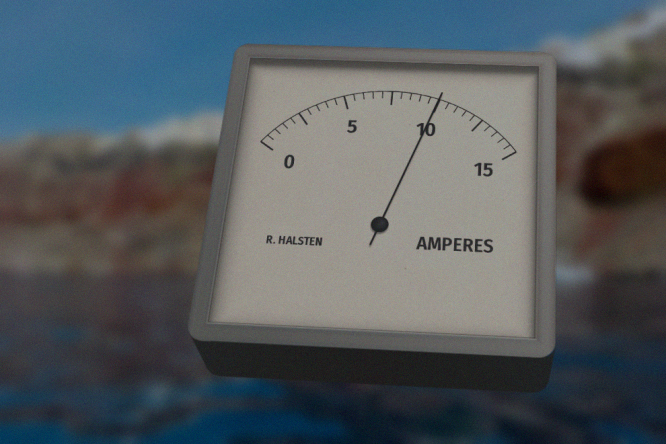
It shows 10; A
